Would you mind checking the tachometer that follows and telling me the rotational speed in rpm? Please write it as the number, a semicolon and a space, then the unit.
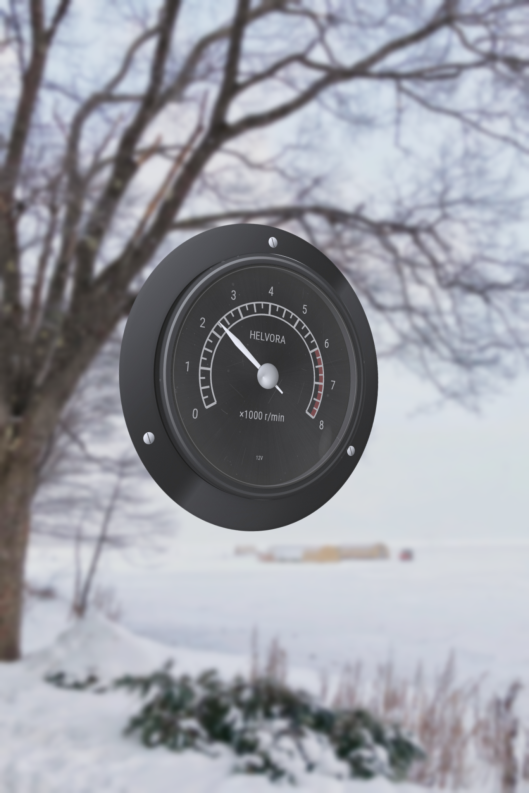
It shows 2250; rpm
